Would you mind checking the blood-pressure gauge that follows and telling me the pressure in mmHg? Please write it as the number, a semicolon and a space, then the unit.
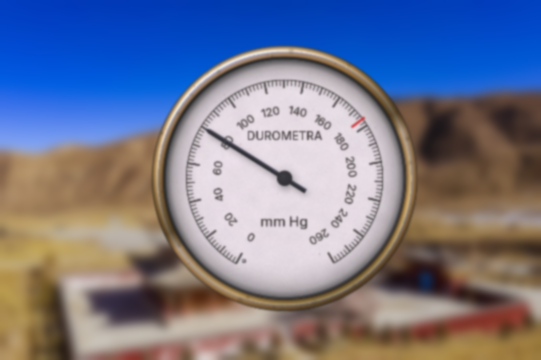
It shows 80; mmHg
